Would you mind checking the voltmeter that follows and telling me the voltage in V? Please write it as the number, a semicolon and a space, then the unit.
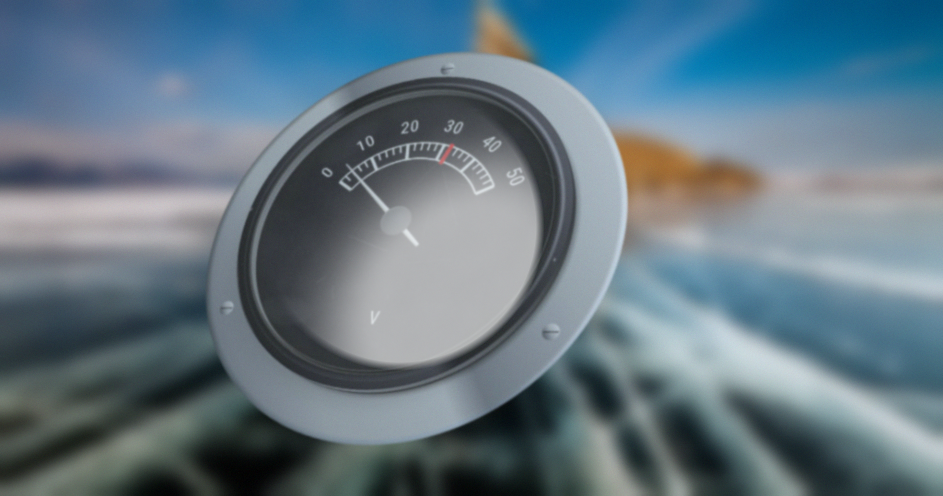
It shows 4; V
